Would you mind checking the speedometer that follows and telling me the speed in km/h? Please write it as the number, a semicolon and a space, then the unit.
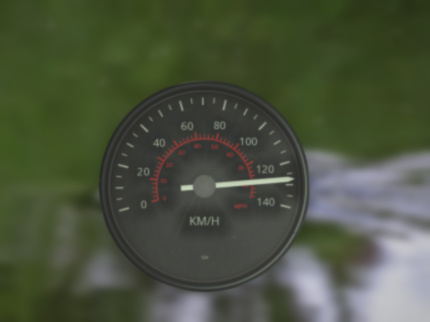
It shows 127.5; km/h
